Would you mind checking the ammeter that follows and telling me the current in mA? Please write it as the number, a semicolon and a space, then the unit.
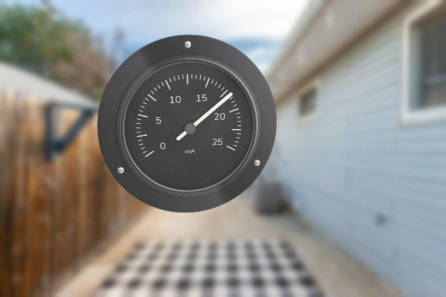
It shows 18; mA
